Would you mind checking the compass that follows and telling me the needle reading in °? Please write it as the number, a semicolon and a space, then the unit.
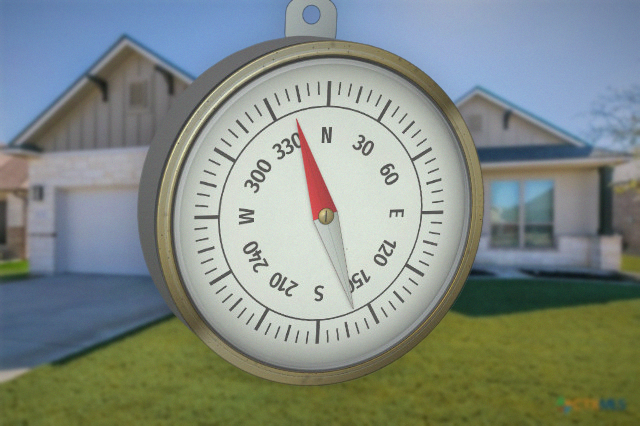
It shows 340; °
